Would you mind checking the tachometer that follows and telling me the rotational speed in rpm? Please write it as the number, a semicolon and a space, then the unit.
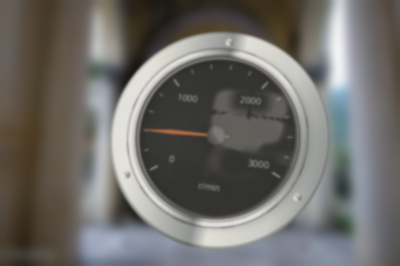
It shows 400; rpm
